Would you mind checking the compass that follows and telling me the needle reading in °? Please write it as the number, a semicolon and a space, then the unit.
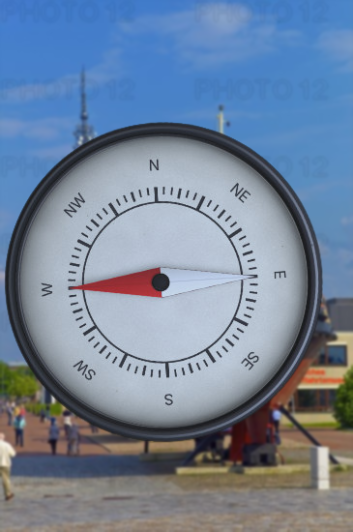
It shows 270; °
